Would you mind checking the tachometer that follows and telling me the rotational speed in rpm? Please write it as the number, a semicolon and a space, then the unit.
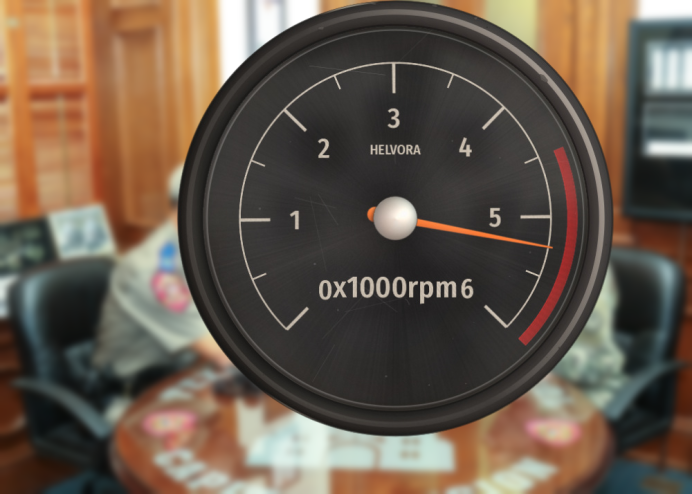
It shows 5250; rpm
